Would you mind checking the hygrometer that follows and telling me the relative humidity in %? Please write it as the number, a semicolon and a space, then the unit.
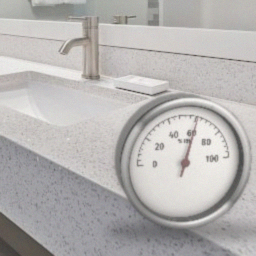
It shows 60; %
